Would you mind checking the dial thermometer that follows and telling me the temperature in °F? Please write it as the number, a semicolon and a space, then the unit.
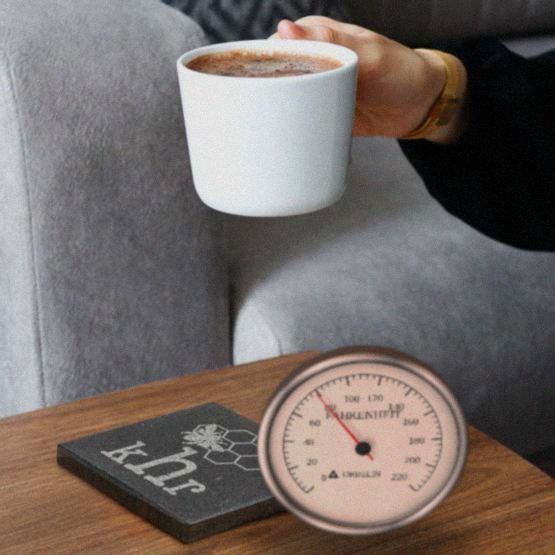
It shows 80; °F
